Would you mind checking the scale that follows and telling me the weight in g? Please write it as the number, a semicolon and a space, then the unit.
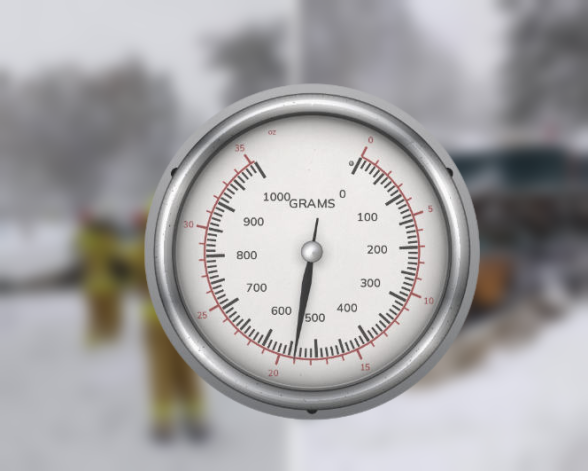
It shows 540; g
